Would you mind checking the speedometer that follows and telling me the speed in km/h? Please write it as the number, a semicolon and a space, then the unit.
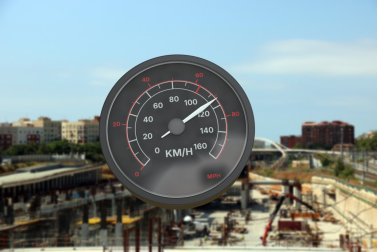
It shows 115; km/h
